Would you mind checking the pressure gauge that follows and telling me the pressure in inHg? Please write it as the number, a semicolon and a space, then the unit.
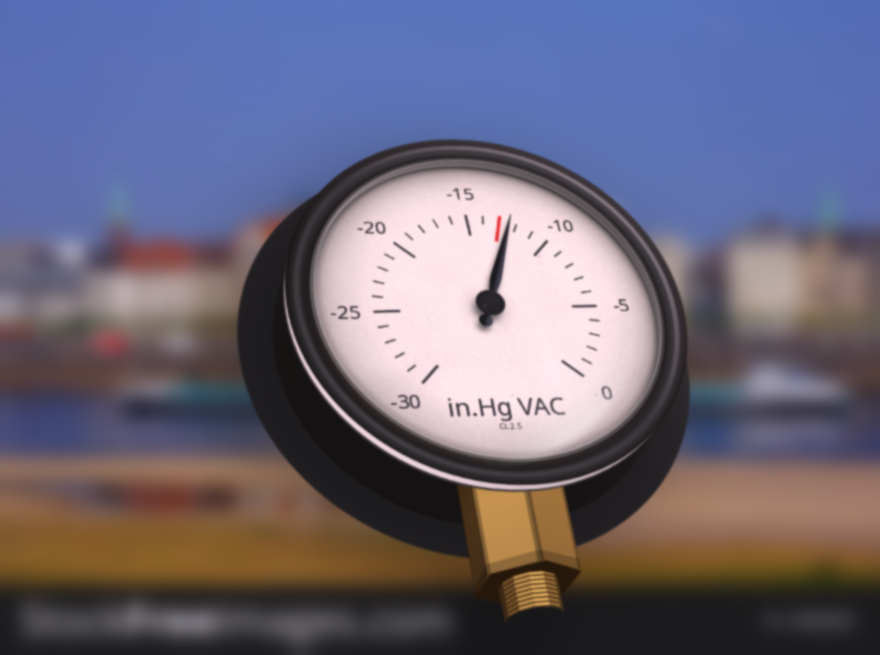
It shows -12.5; inHg
